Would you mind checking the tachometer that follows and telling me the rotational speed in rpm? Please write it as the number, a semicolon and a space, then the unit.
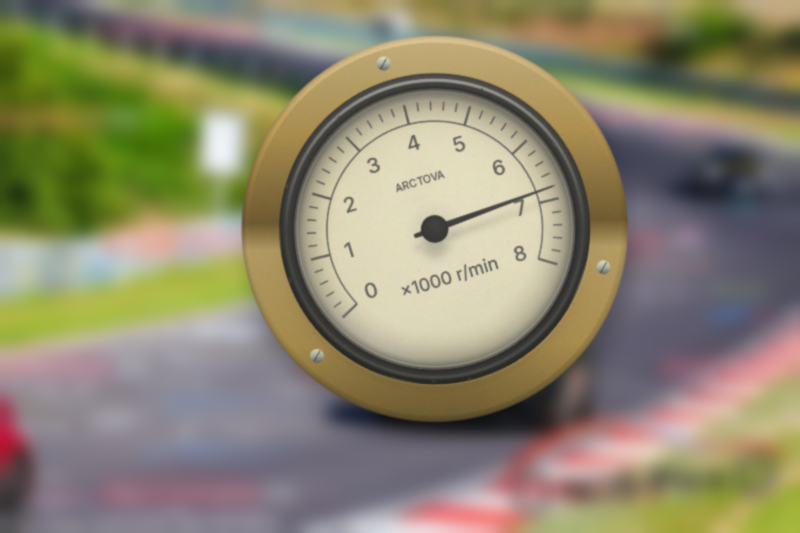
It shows 6800; rpm
